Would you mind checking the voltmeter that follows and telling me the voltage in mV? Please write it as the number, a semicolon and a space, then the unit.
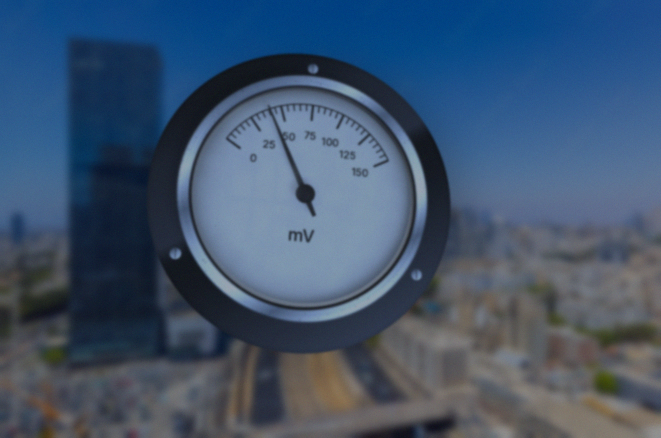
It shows 40; mV
